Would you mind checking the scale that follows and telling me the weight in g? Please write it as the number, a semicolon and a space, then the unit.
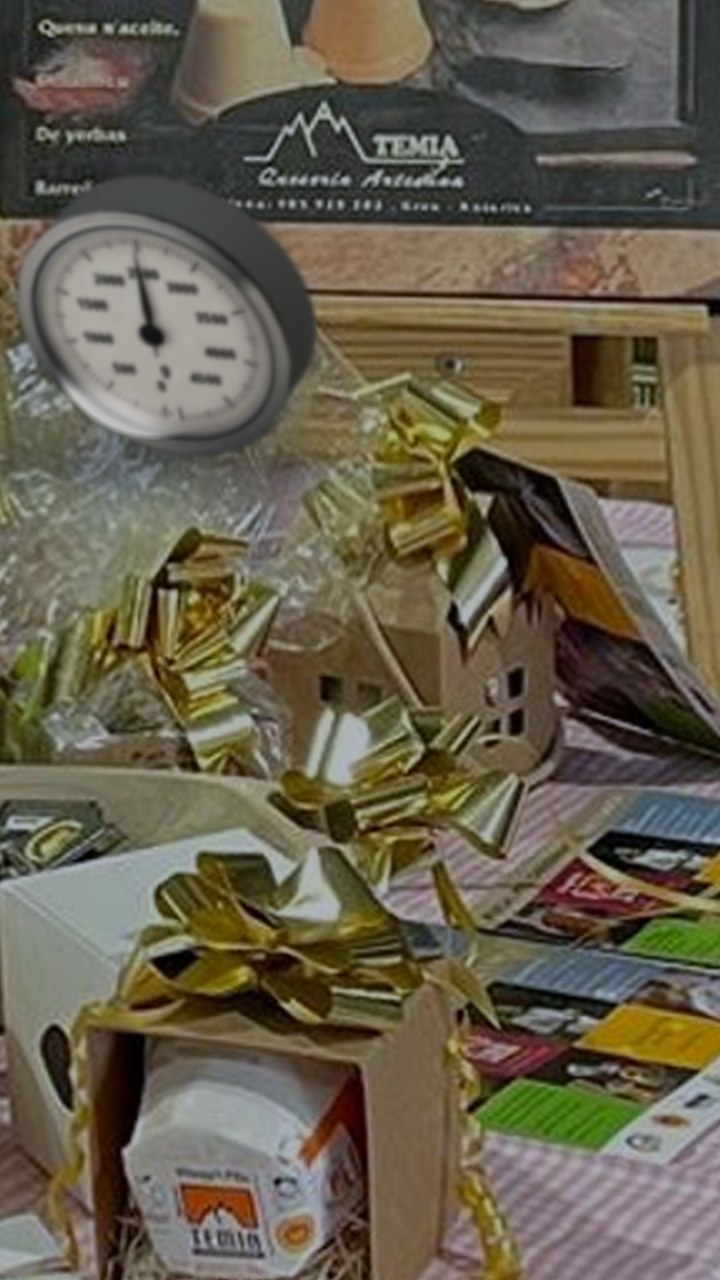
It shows 2500; g
